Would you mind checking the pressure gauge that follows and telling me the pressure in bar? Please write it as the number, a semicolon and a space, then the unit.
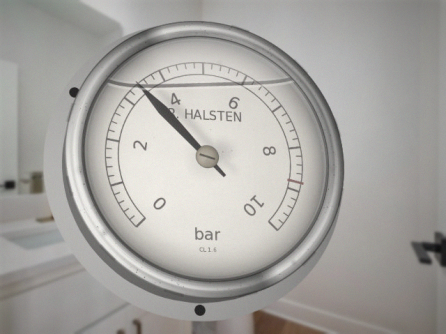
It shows 3.4; bar
